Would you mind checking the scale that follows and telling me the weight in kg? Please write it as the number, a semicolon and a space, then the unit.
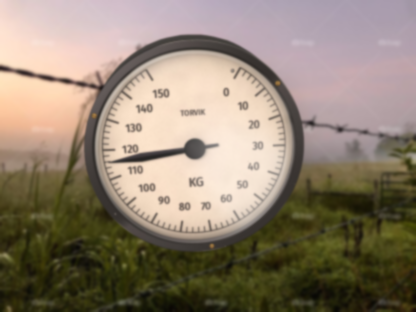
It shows 116; kg
